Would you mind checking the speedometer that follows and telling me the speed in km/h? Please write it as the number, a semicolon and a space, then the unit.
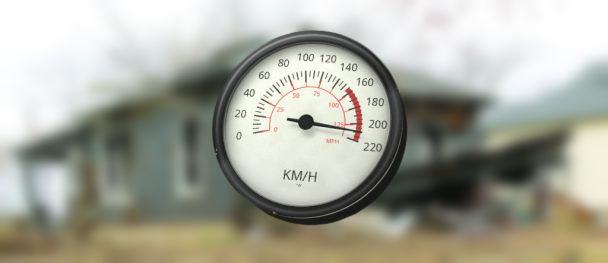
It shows 210; km/h
